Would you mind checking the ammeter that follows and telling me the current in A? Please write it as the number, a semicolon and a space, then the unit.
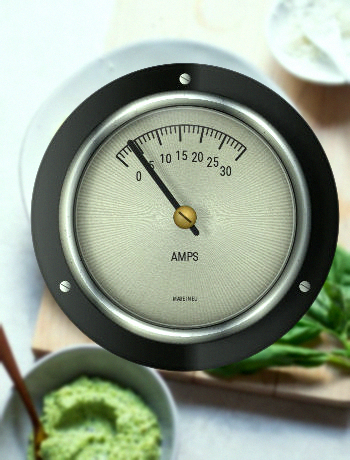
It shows 4; A
